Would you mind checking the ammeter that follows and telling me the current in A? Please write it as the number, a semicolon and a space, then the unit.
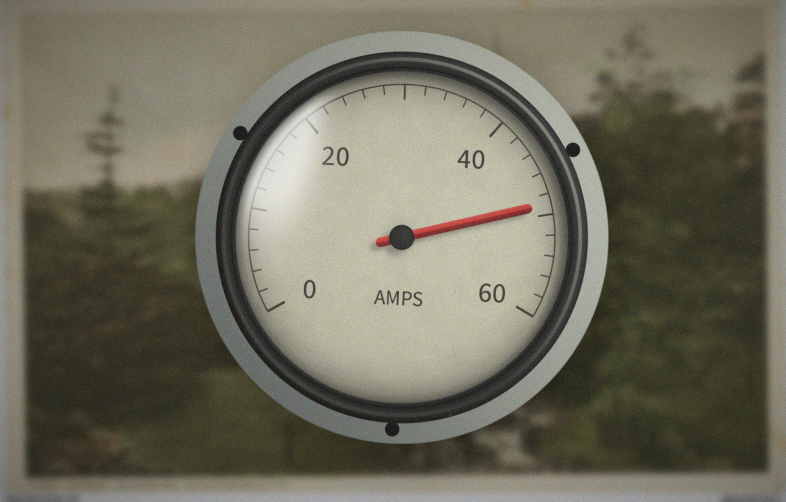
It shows 49; A
